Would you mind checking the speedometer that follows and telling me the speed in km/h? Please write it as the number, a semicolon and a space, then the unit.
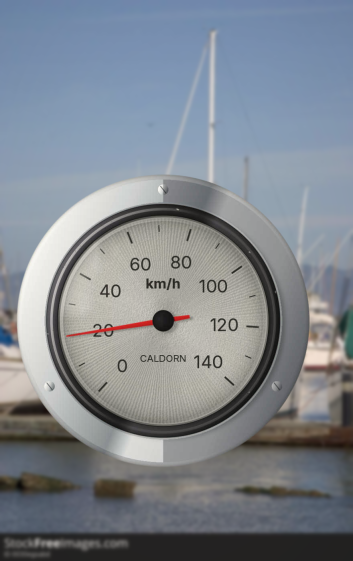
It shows 20; km/h
